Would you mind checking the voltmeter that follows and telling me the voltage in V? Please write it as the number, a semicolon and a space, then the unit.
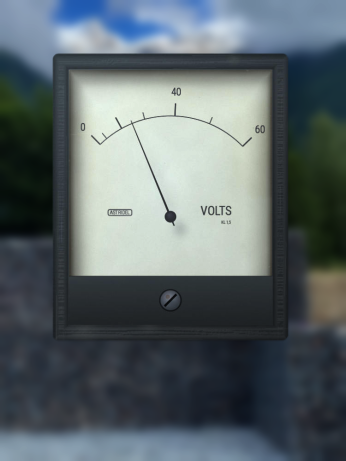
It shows 25; V
